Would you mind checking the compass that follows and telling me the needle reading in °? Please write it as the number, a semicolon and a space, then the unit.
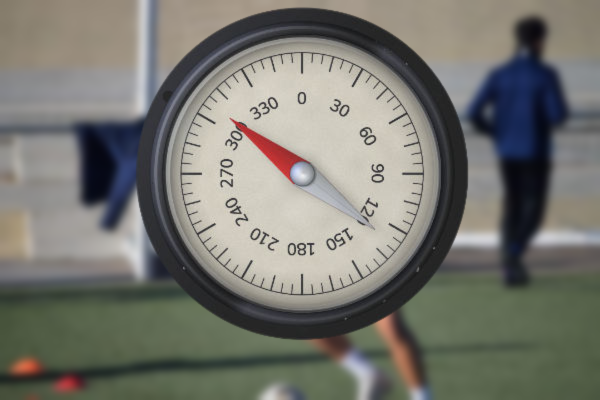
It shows 307.5; °
